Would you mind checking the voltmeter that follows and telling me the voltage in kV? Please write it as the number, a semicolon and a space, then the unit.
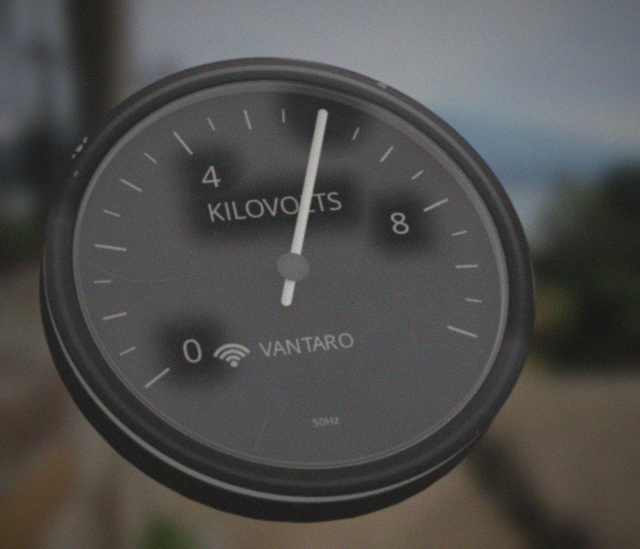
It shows 6; kV
